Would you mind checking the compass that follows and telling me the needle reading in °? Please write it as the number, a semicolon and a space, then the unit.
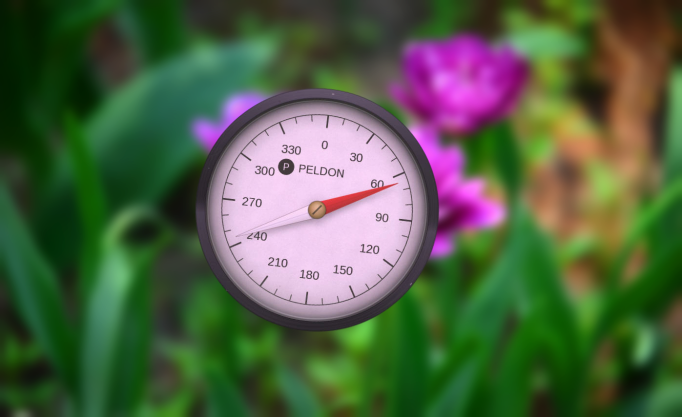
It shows 65; °
